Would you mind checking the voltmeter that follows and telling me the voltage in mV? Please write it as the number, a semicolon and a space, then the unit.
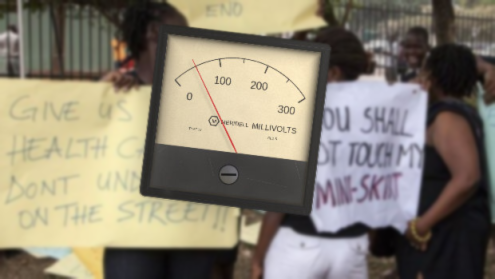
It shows 50; mV
